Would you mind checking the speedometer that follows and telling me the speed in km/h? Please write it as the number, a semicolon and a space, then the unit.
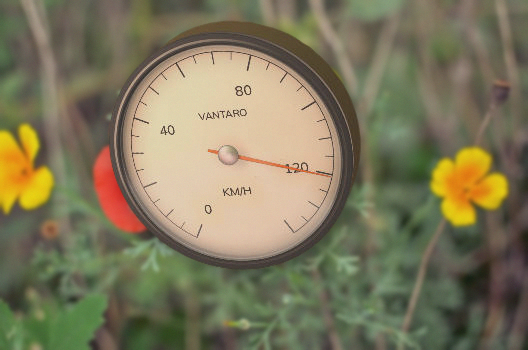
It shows 120; km/h
